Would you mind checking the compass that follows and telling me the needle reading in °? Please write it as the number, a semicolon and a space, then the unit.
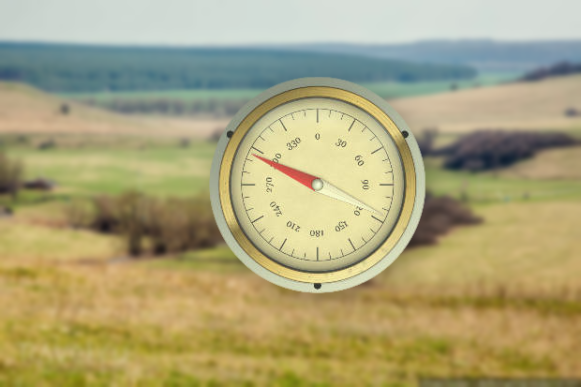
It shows 295; °
